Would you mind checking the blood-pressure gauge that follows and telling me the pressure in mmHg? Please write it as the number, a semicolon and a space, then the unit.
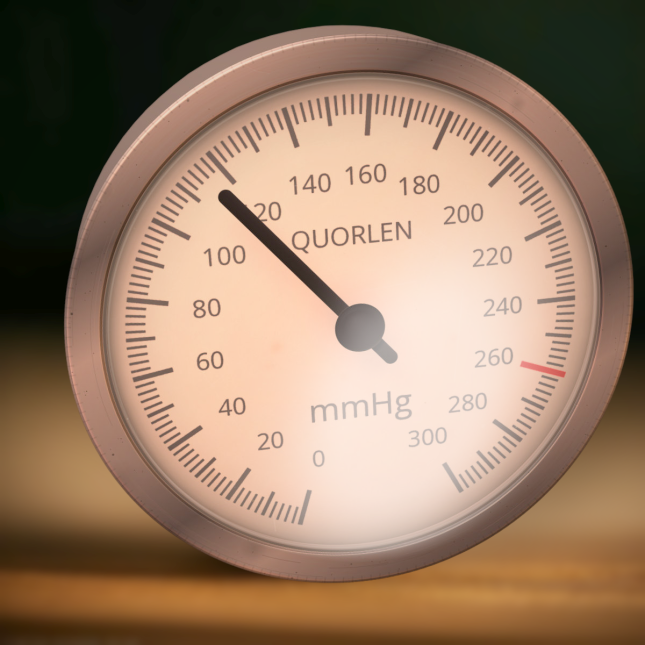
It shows 116; mmHg
